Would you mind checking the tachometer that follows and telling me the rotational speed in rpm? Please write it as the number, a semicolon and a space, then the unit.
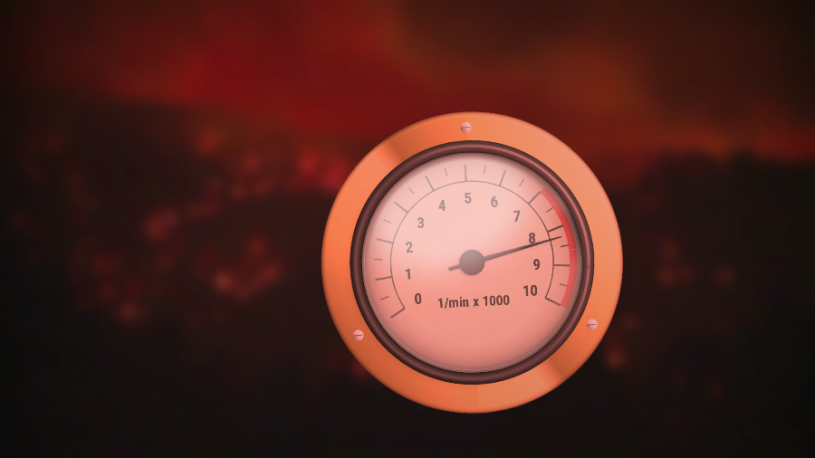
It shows 8250; rpm
